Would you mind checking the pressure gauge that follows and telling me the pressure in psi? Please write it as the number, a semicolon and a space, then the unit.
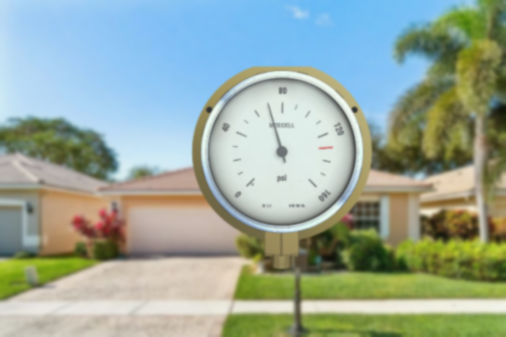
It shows 70; psi
